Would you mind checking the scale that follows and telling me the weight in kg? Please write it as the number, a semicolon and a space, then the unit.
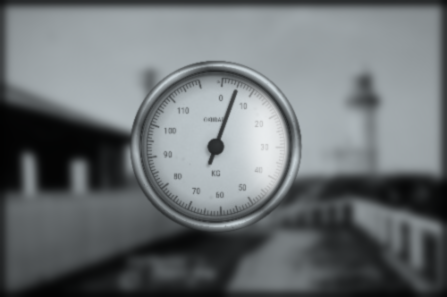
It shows 5; kg
